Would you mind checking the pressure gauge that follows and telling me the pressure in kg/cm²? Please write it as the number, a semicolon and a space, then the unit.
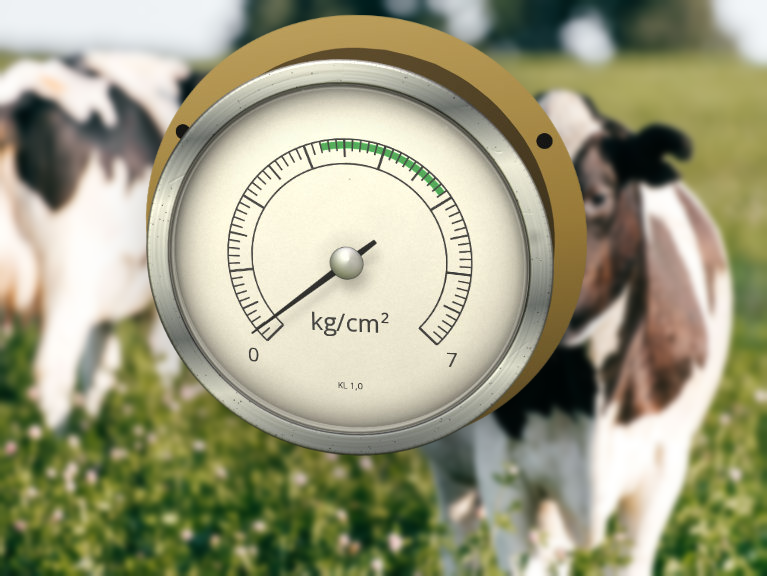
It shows 0.2; kg/cm²
